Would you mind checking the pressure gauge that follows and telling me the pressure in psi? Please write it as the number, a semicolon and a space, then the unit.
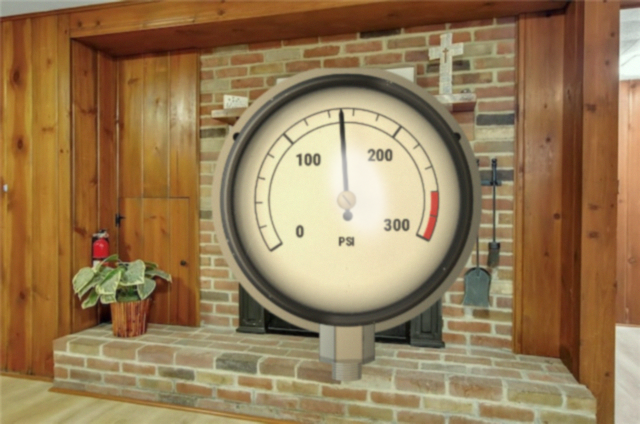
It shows 150; psi
